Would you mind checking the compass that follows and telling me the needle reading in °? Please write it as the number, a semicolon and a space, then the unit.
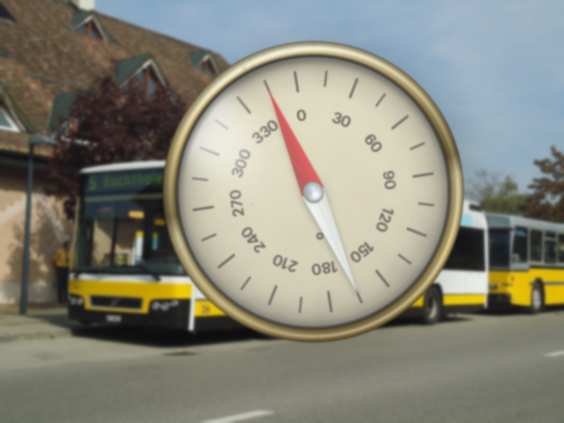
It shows 345; °
